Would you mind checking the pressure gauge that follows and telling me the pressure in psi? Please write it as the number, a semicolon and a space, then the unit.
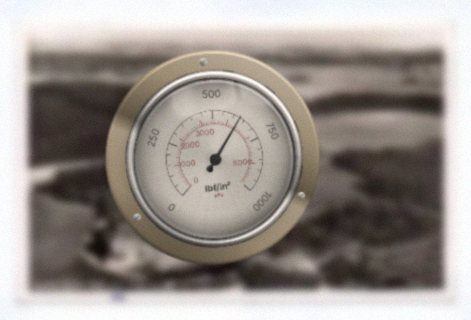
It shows 625; psi
